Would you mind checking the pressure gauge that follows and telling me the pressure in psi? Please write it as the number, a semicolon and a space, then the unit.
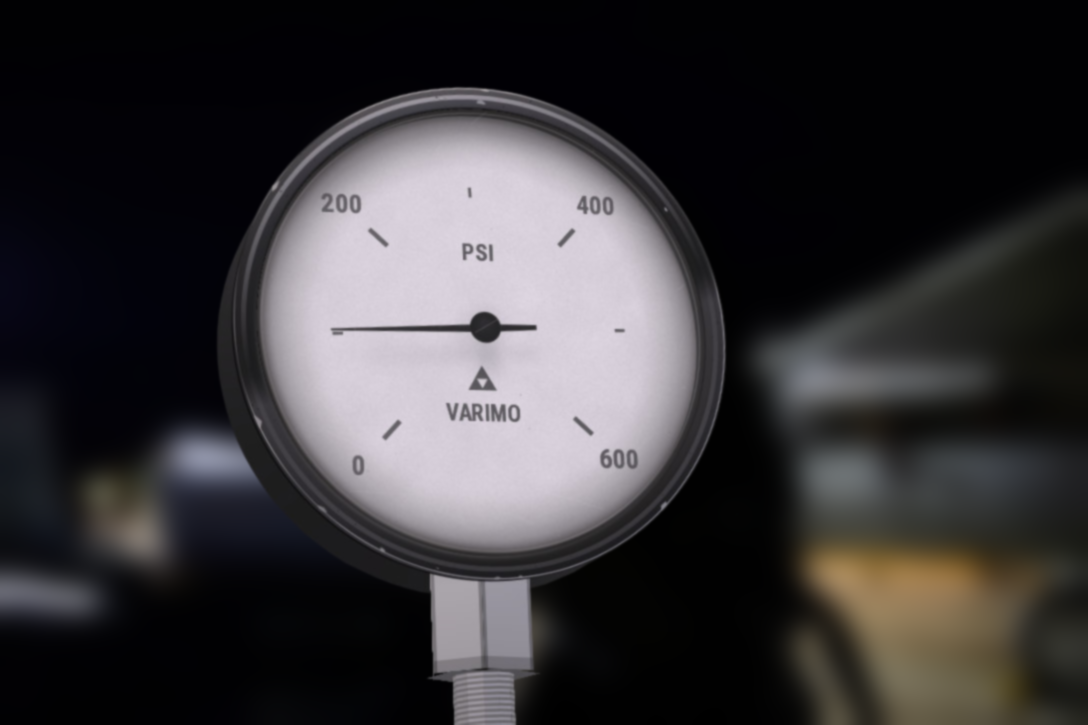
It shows 100; psi
